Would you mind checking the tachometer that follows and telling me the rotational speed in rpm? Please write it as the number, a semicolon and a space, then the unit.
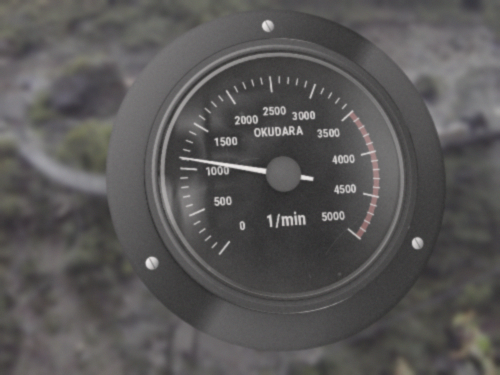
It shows 1100; rpm
